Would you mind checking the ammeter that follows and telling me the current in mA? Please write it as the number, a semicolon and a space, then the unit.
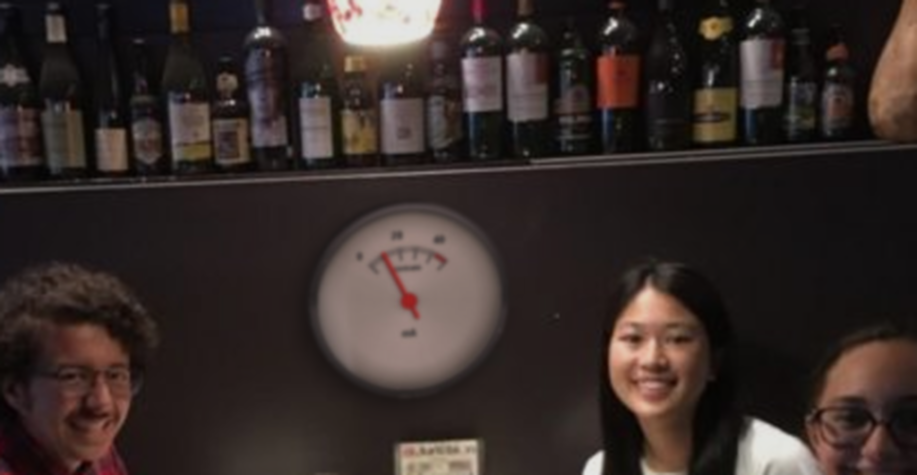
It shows 10; mA
